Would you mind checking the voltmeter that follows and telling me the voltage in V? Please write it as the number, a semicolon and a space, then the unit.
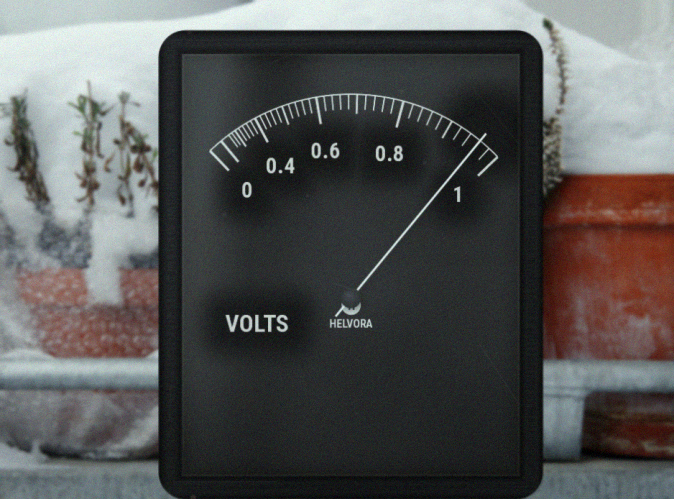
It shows 0.96; V
